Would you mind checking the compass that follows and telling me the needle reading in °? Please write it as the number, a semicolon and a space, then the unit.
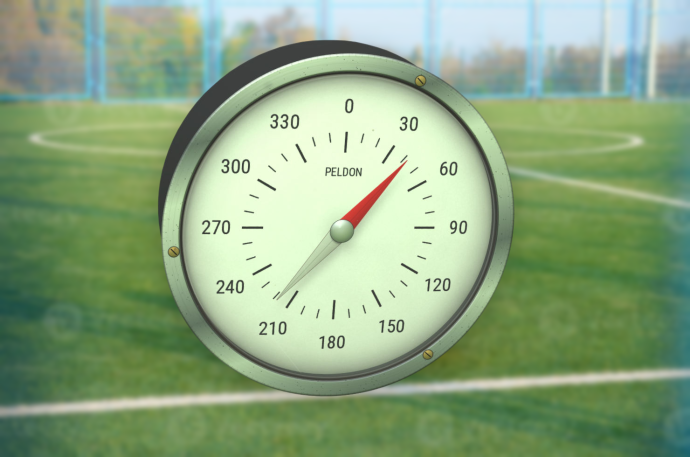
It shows 40; °
